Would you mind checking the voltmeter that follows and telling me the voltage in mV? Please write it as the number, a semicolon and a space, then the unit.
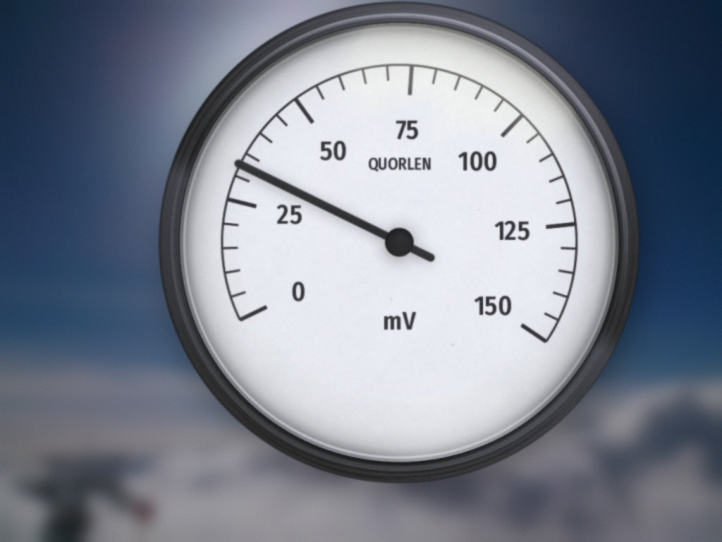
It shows 32.5; mV
